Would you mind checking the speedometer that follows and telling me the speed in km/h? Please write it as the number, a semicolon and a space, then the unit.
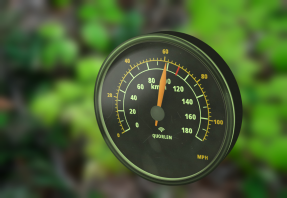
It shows 100; km/h
